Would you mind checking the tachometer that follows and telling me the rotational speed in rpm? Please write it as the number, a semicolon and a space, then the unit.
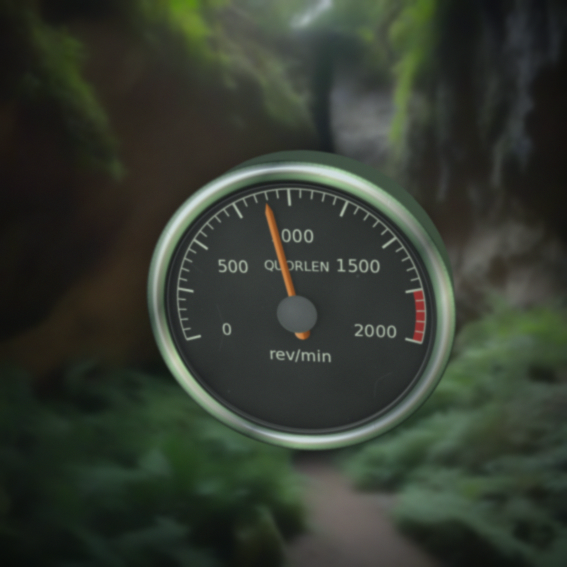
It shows 900; rpm
